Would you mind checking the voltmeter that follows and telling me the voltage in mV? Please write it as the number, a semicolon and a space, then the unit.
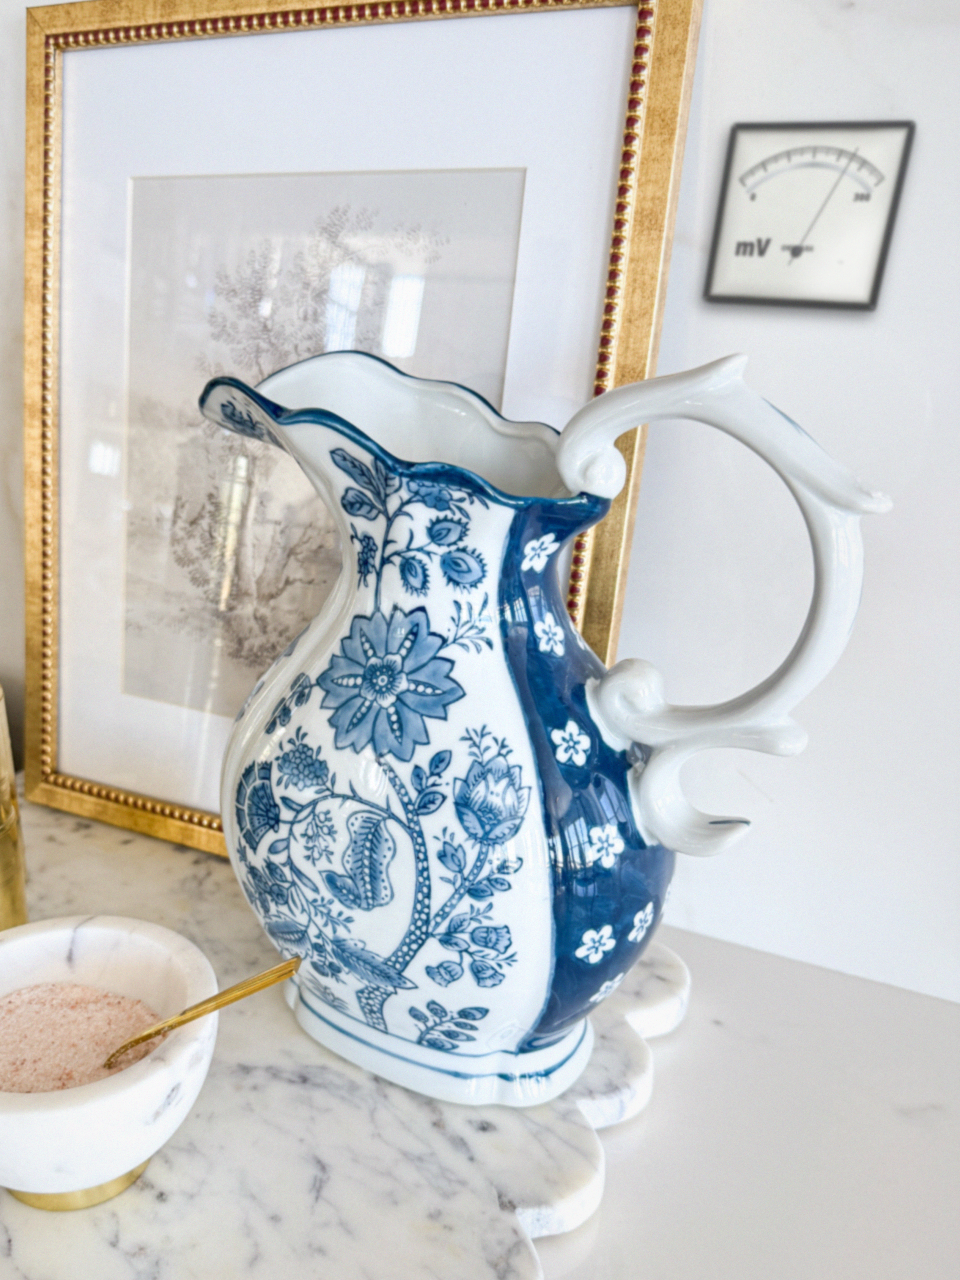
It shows 225; mV
